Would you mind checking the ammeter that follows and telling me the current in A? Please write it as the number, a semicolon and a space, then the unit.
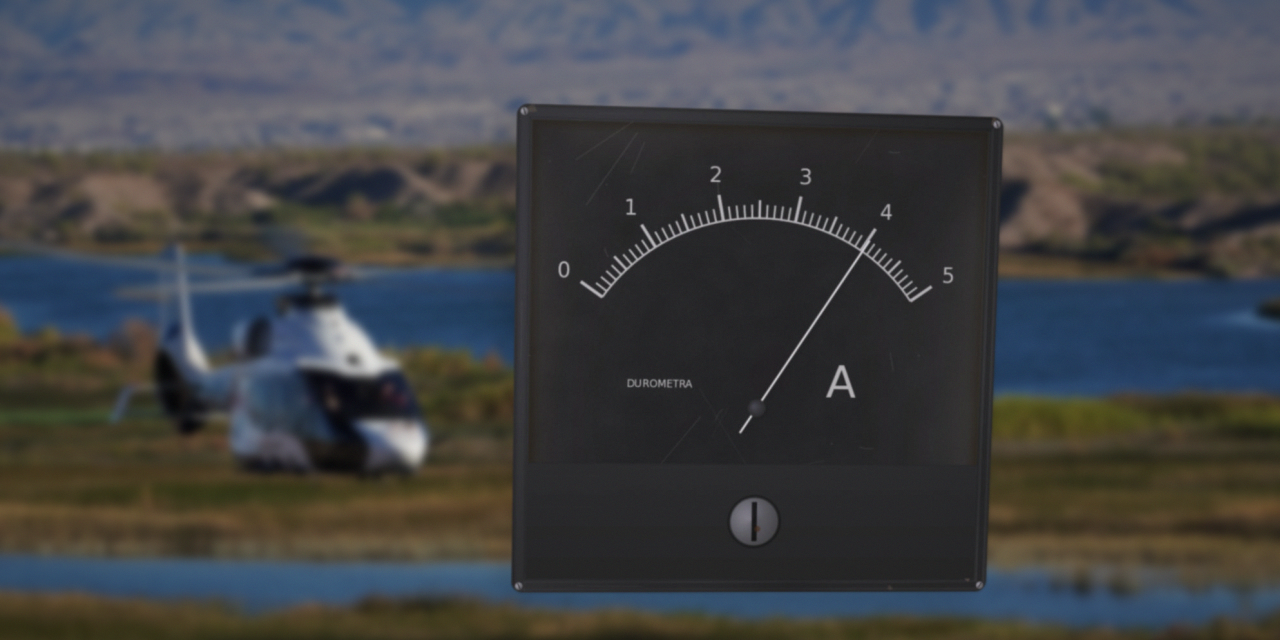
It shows 4; A
